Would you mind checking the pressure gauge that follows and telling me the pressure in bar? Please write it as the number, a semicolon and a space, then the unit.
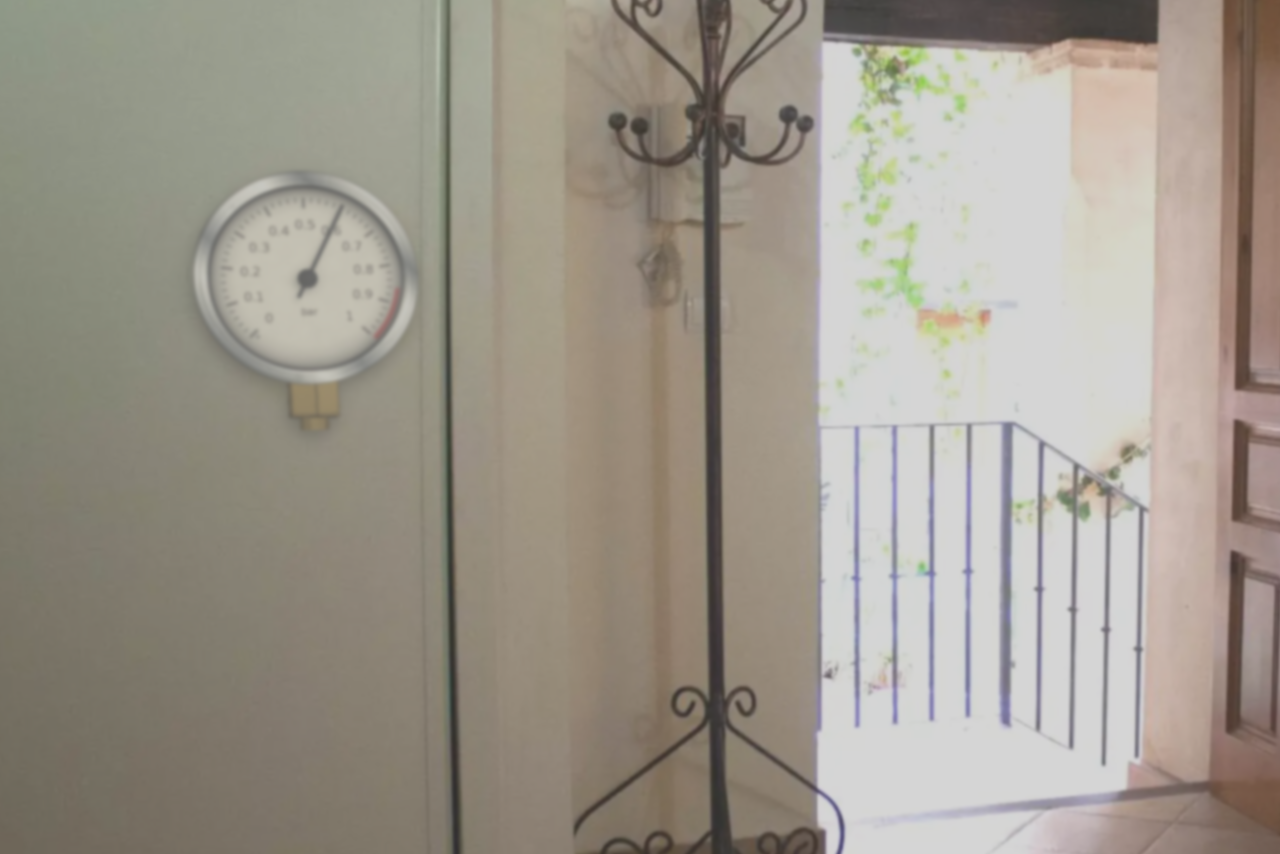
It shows 0.6; bar
